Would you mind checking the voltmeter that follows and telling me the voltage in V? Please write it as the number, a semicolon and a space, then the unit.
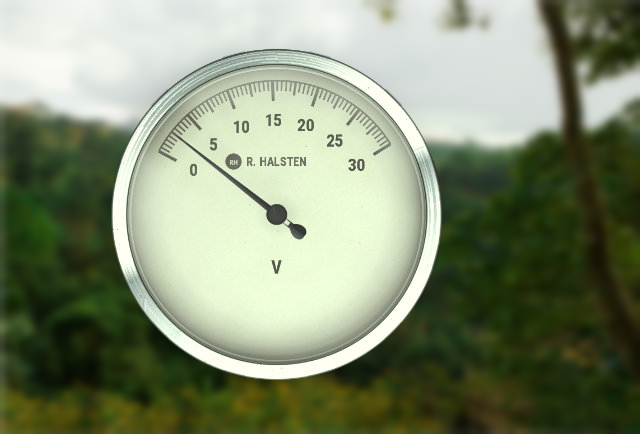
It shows 2.5; V
